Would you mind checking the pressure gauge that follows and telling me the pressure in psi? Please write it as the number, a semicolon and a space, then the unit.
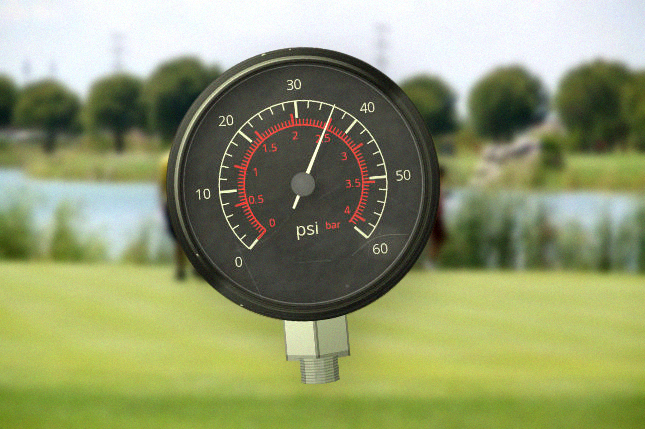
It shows 36; psi
